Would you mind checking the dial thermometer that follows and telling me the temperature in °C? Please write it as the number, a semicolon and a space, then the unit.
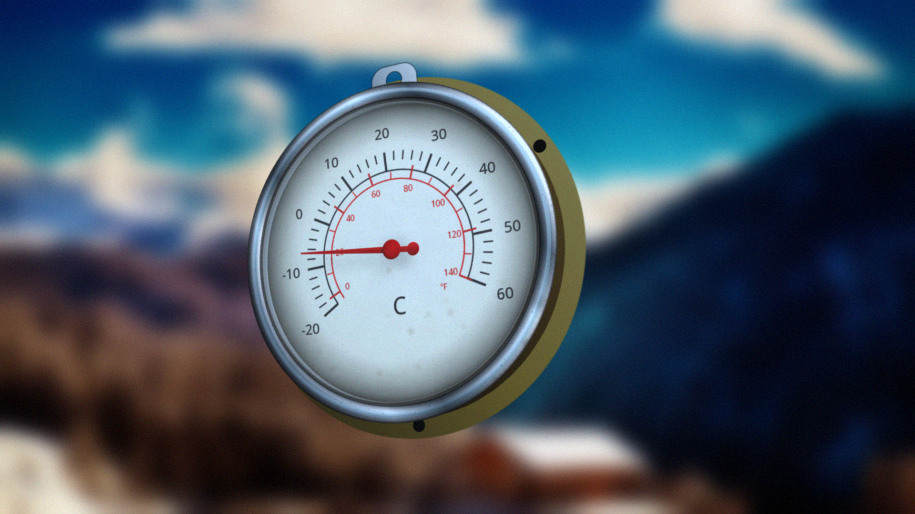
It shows -7; °C
